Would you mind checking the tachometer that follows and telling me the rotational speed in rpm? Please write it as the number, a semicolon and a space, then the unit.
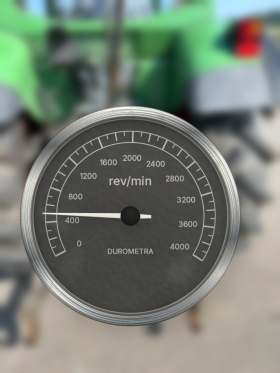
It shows 500; rpm
